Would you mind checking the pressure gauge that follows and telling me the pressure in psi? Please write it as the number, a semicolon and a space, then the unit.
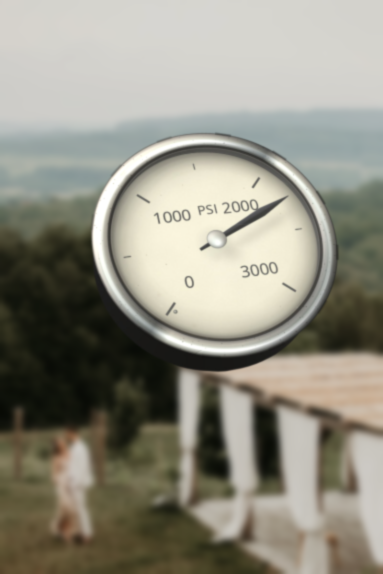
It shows 2250; psi
